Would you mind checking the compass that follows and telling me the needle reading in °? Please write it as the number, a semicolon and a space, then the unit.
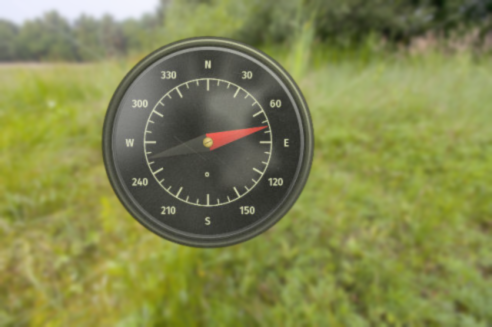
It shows 75; °
